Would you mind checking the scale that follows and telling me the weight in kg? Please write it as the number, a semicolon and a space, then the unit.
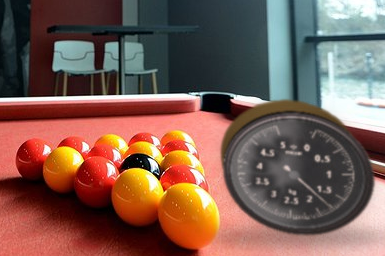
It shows 1.75; kg
